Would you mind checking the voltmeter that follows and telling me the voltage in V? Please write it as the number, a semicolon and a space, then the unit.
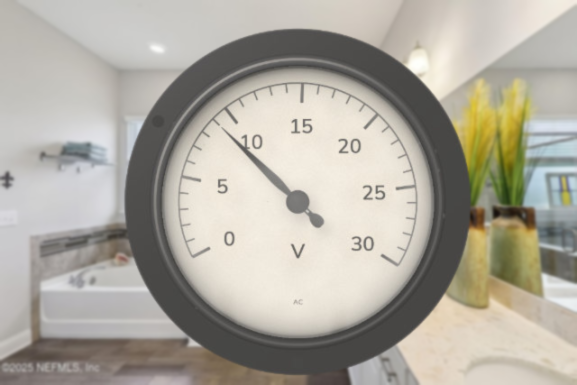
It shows 9; V
